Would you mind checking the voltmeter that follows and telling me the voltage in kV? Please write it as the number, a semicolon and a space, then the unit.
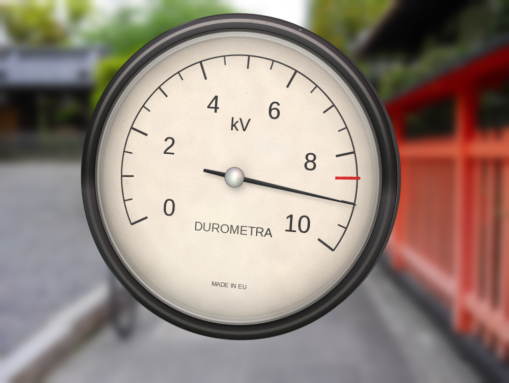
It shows 9; kV
